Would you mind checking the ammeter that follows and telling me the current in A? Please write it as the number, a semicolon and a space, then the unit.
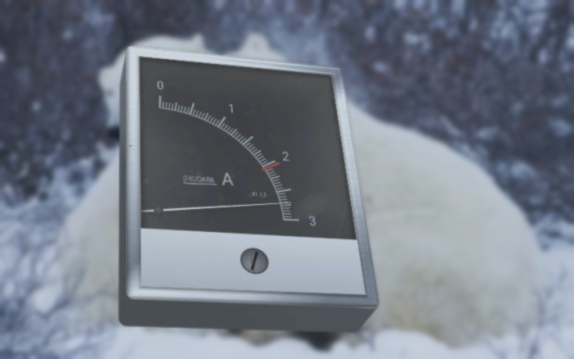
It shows 2.75; A
